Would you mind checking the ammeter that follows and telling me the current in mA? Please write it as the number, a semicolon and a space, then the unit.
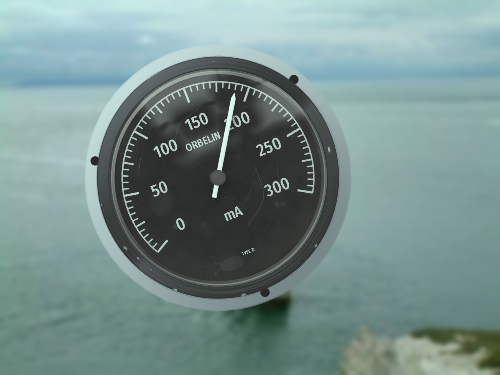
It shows 190; mA
